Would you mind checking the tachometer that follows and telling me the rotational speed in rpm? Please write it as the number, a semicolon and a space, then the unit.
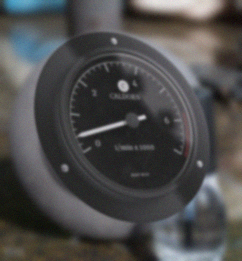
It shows 400; rpm
